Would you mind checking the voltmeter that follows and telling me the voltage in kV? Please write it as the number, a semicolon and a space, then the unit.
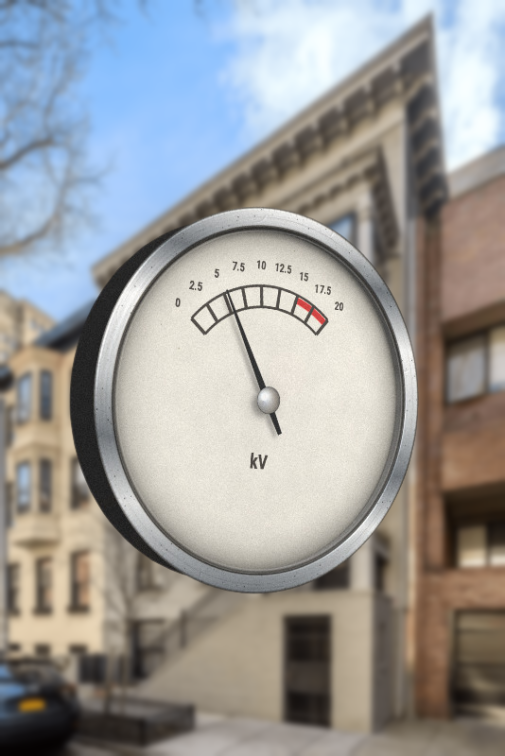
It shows 5; kV
